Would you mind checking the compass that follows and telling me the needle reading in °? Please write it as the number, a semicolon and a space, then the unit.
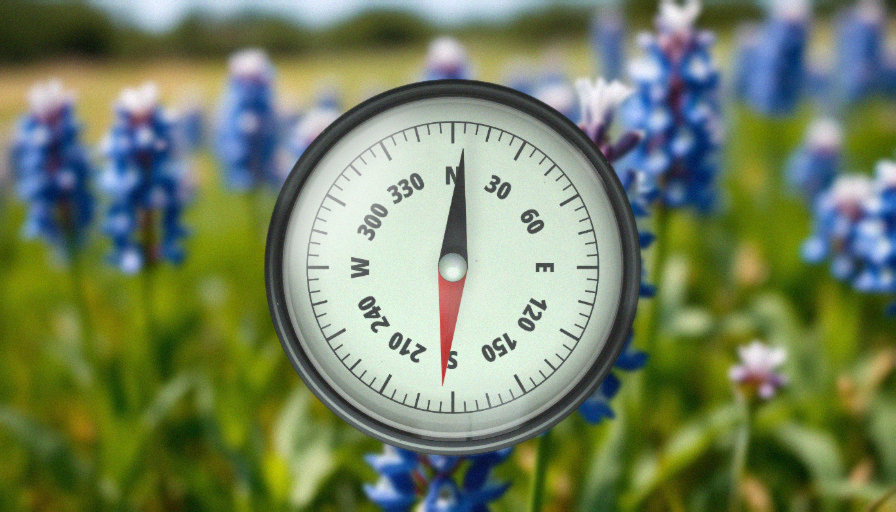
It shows 185; °
